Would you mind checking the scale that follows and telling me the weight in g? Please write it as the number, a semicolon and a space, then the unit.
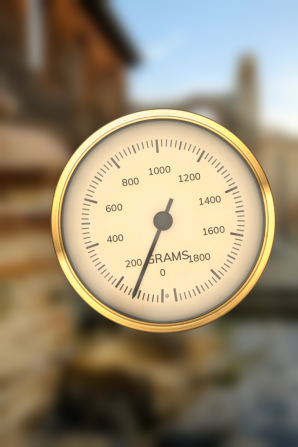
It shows 120; g
